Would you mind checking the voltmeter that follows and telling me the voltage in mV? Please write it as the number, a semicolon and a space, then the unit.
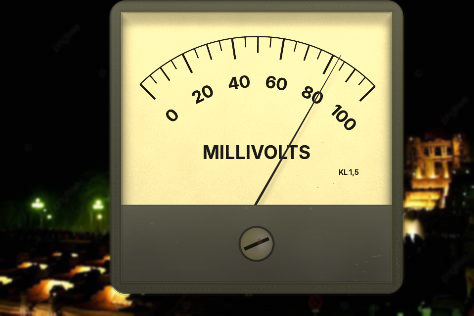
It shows 82.5; mV
